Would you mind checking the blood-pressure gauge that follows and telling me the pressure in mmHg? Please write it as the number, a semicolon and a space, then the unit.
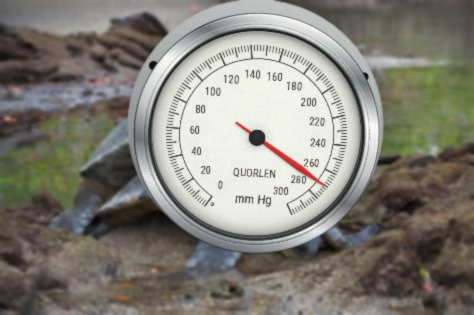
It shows 270; mmHg
